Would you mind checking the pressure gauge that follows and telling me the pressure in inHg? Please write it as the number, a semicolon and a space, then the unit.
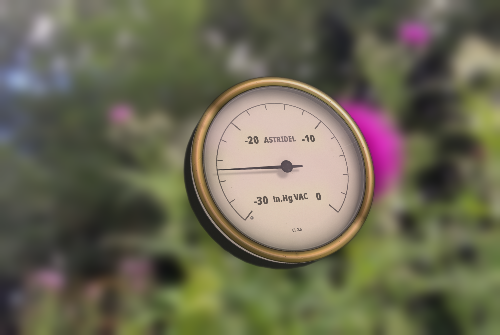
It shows -25; inHg
